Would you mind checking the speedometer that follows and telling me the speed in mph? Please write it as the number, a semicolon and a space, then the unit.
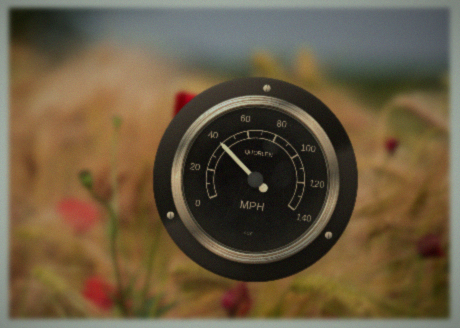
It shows 40; mph
